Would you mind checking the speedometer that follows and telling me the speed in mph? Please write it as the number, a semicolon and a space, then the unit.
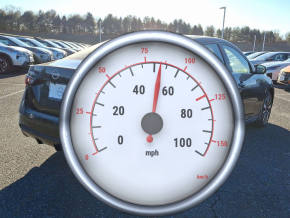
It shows 52.5; mph
